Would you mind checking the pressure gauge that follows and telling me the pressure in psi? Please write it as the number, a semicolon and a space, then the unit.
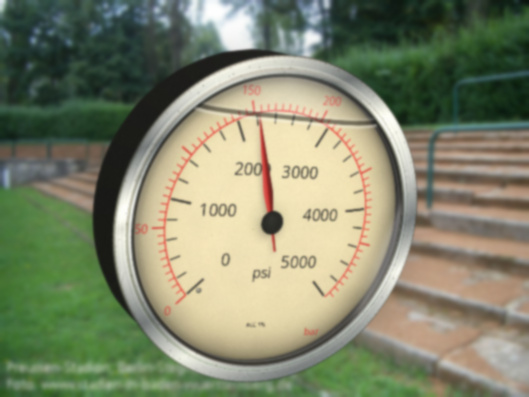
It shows 2200; psi
